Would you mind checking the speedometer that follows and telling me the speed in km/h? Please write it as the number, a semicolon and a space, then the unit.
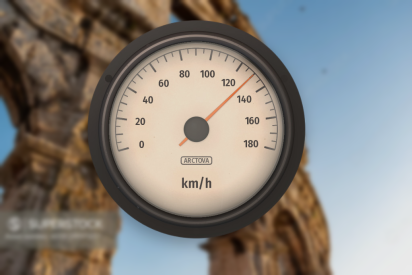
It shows 130; km/h
